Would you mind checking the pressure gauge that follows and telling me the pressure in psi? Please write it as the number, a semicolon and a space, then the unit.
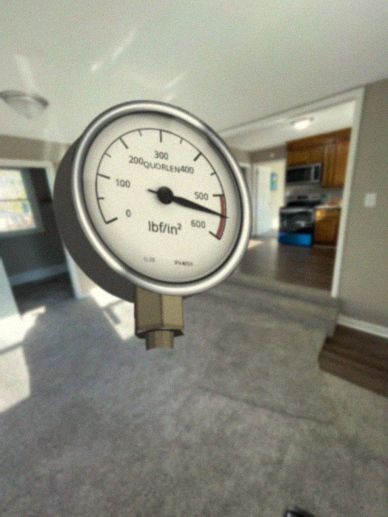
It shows 550; psi
